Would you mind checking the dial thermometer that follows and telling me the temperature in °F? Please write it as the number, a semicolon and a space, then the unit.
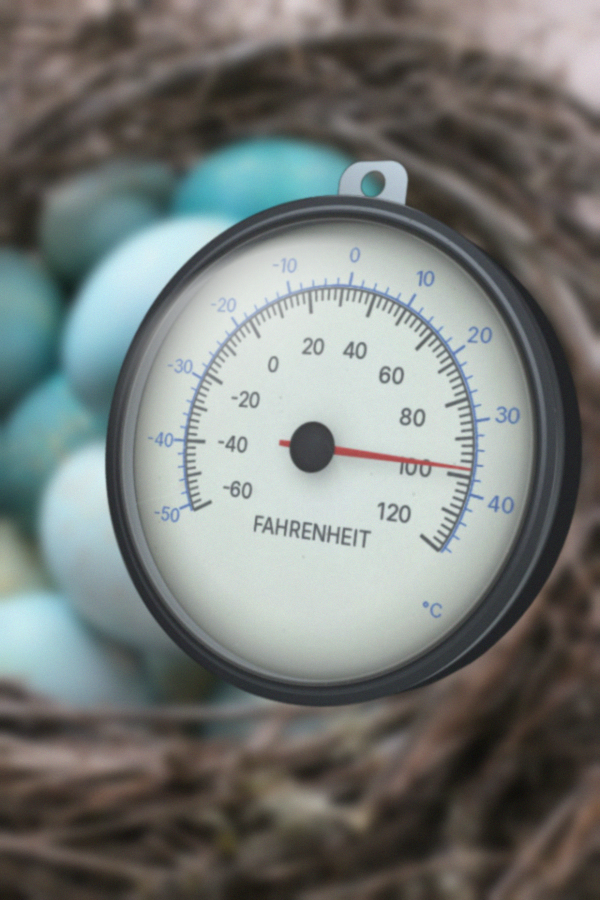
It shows 98; °F
